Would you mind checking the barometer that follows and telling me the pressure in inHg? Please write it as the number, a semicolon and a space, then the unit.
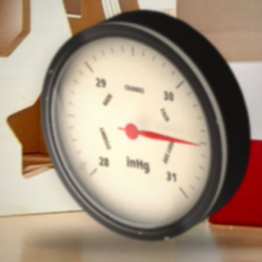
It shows 30.5; inHg
